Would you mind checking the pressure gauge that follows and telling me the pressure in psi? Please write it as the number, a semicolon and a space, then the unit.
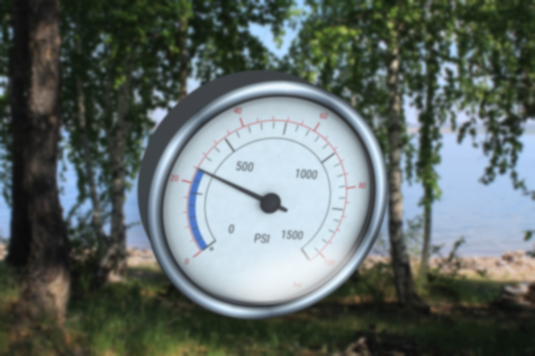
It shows 350; psi
